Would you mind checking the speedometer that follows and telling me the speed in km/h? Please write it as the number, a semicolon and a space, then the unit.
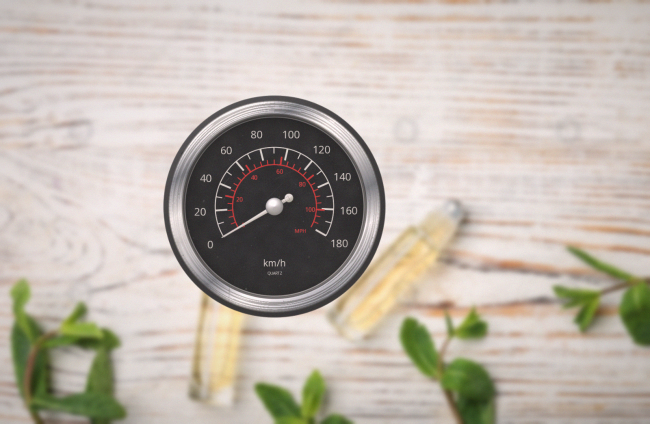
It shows 0; km/h
